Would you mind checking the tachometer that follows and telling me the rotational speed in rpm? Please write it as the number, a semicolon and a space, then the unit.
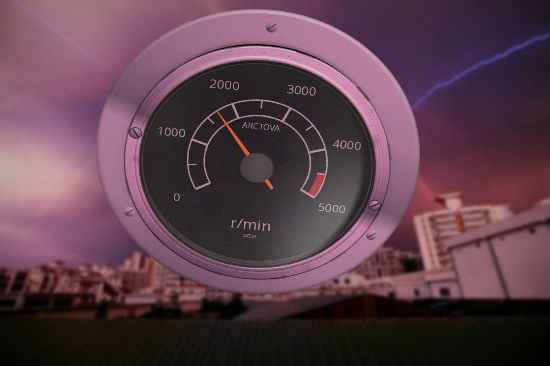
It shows 1750; rpm
